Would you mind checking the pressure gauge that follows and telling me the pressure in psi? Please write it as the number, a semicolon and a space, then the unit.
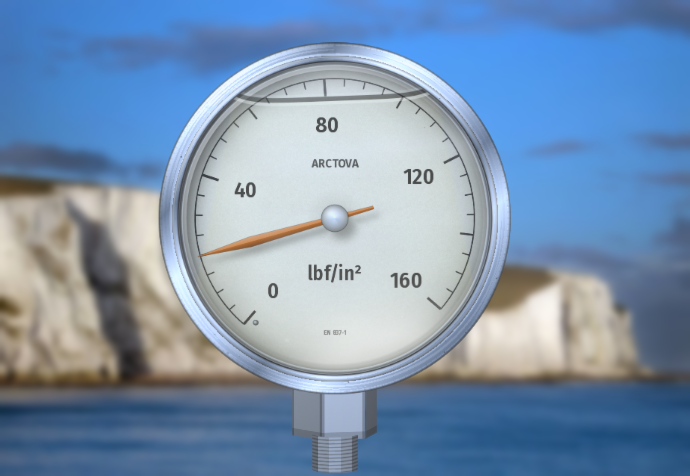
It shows 20; psi
